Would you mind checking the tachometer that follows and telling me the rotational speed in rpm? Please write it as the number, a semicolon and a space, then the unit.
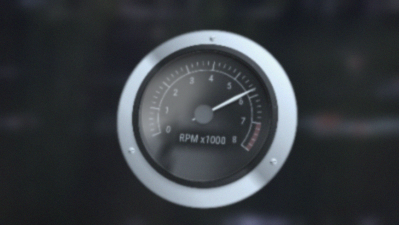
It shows 5800; rpm
